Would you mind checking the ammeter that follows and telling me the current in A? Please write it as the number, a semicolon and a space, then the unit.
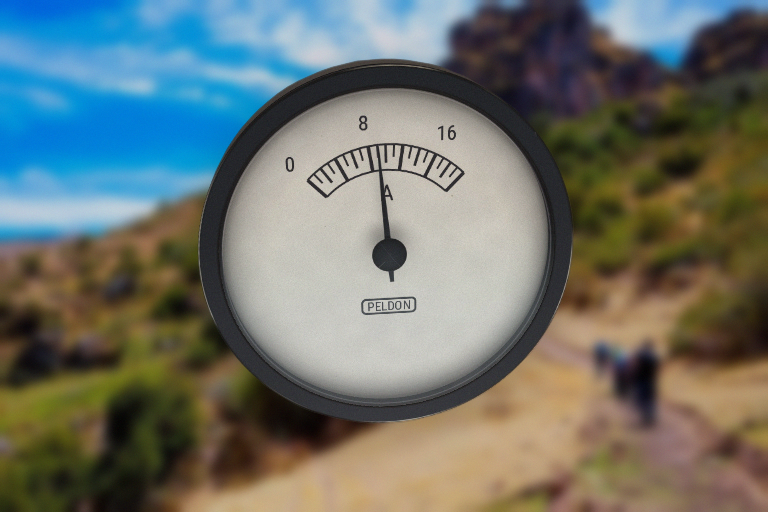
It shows 9; A
